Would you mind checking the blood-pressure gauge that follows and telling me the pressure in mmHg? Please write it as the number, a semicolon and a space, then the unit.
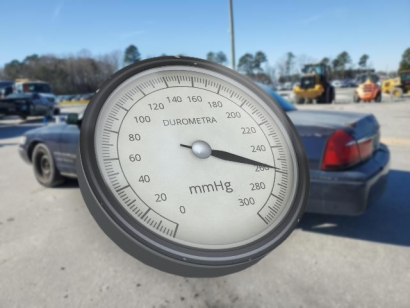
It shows 260; mmHg
